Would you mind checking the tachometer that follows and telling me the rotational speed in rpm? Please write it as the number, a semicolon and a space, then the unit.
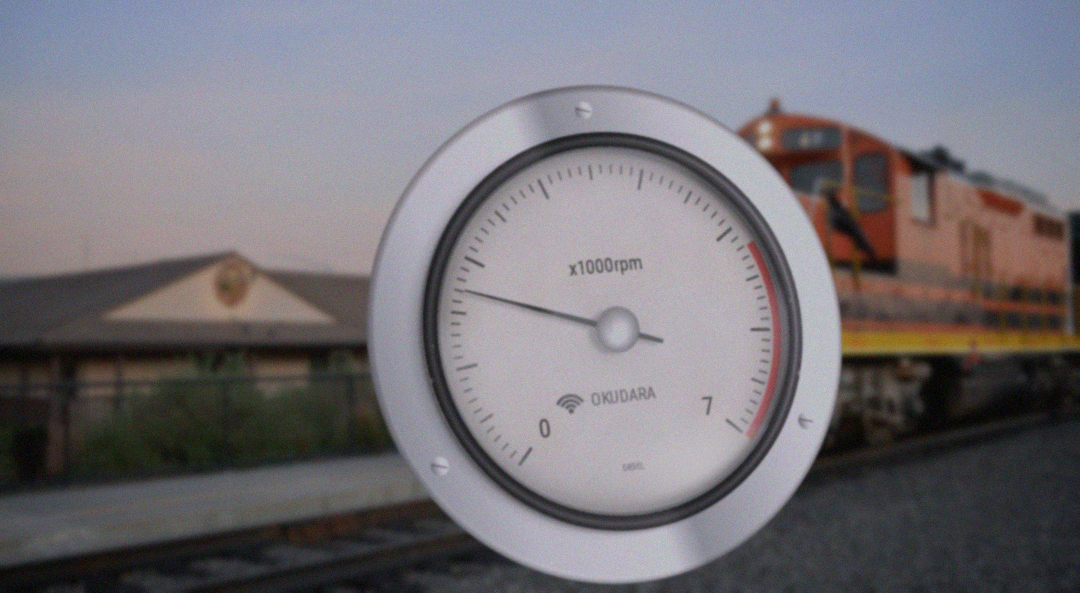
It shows 1700; rpm
